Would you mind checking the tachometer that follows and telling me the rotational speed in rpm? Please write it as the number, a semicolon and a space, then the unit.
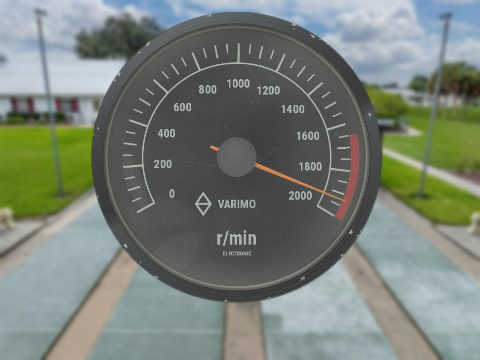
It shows 1925; rpm
